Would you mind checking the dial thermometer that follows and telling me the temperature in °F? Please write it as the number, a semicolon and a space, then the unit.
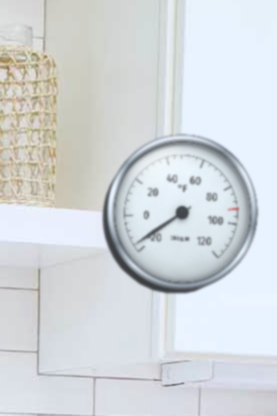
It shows -16; °F
